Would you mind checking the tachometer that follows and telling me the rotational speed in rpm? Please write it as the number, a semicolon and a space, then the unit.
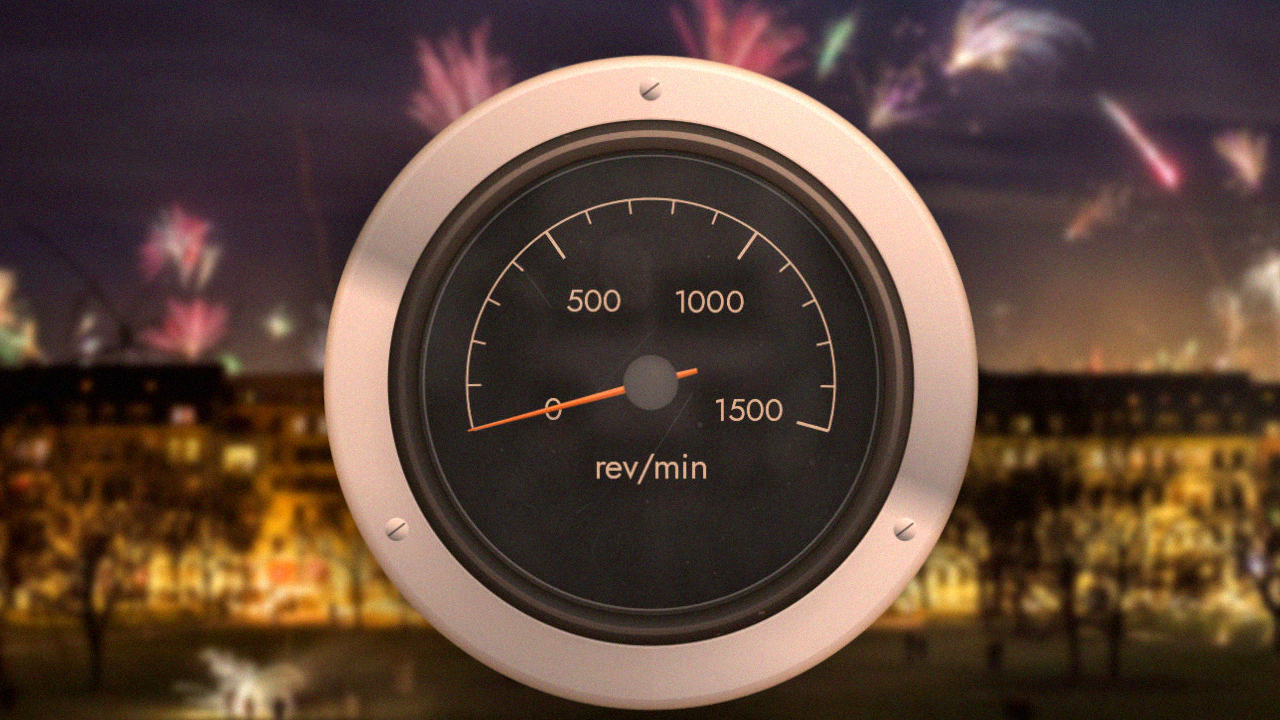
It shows 0; rpm
